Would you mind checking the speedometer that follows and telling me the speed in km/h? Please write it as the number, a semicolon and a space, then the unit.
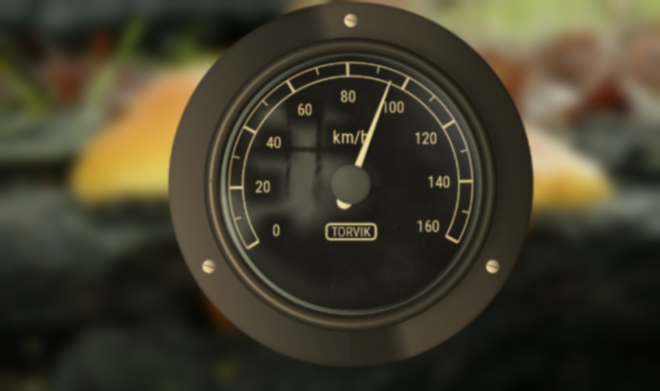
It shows 95; km/h
